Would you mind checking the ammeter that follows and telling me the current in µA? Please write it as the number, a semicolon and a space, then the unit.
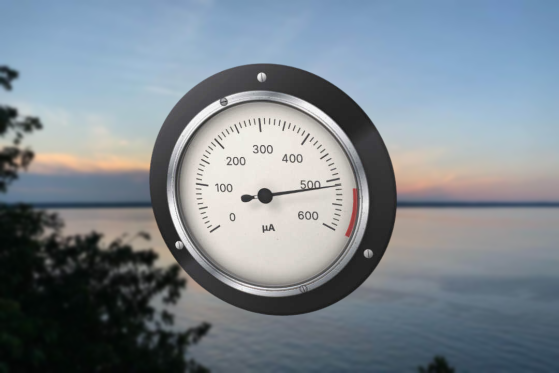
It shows 510; µA
